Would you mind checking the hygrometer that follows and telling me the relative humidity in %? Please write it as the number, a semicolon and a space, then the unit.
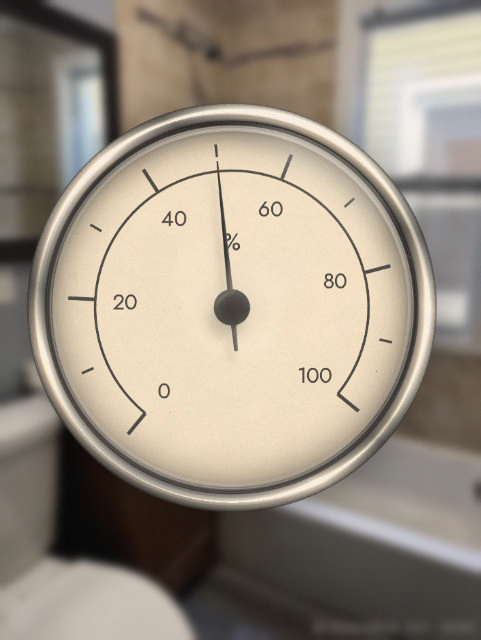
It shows 50; %
